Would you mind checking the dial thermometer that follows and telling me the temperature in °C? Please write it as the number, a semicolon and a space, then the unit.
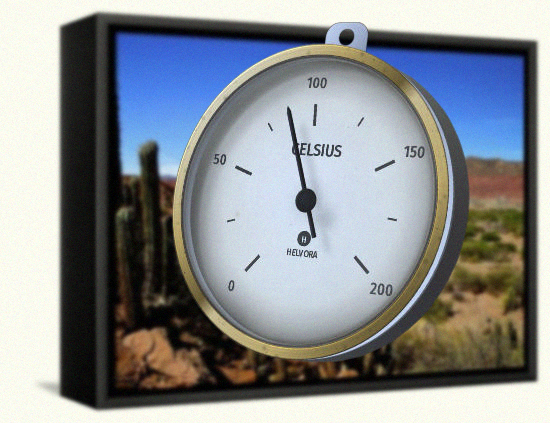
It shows 87.5; °C
